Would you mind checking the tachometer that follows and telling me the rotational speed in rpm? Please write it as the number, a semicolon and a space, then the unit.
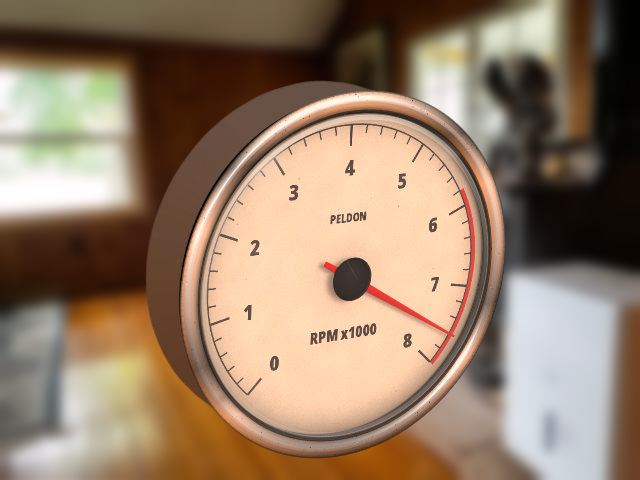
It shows 7600; rpm
